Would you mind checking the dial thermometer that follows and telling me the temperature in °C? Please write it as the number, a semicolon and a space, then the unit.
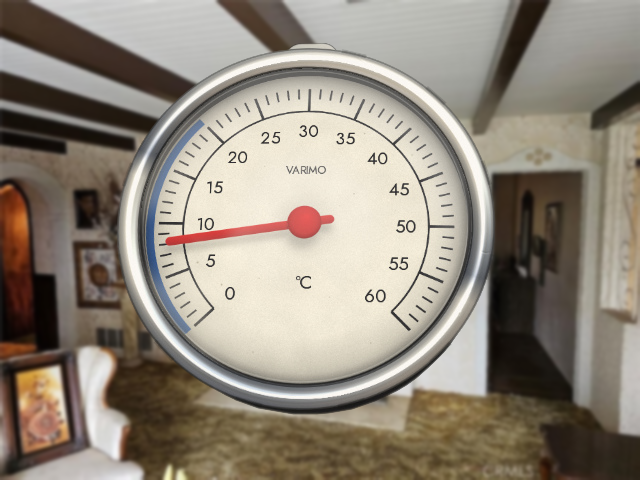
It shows 8; °C
